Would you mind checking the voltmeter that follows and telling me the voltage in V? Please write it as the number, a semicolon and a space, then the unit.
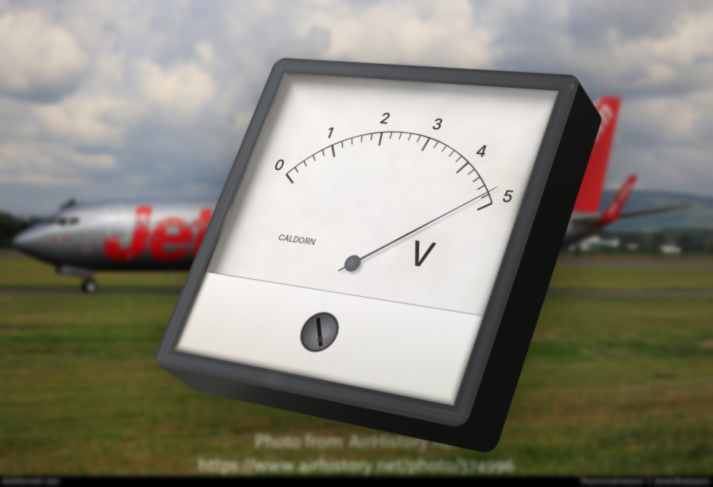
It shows 4.8; V
